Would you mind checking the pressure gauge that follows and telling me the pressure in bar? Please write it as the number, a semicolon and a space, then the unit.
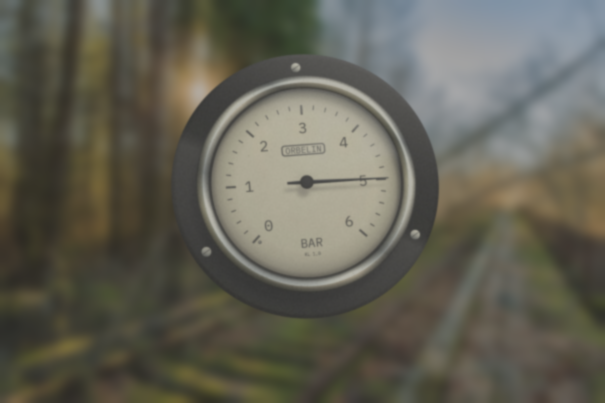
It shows 5; bar
